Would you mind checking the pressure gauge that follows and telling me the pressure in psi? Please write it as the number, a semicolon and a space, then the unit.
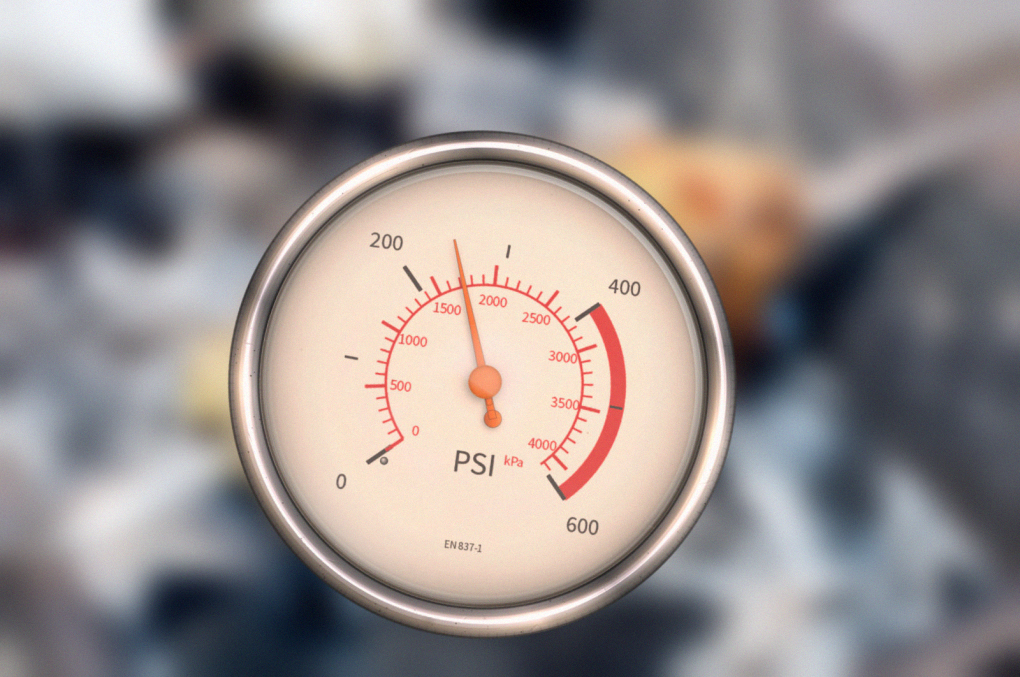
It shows 250; psi
